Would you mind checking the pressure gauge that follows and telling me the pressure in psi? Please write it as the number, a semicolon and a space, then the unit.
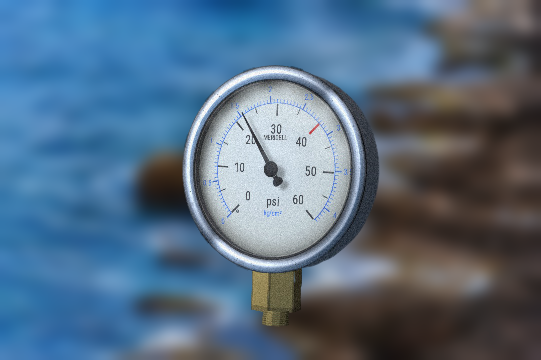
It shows 22.5; psi
